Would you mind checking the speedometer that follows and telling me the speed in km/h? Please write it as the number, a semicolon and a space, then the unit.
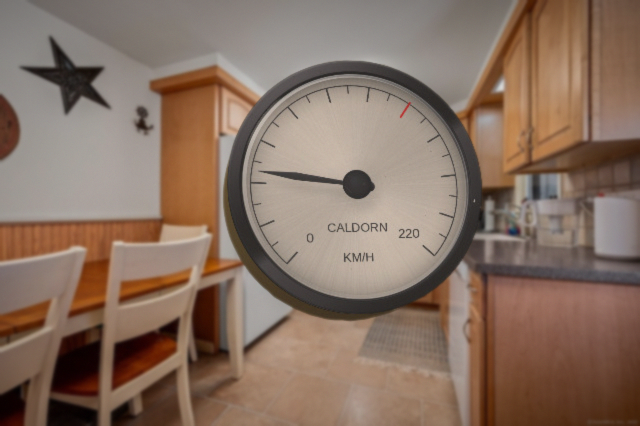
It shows 45; km/h
